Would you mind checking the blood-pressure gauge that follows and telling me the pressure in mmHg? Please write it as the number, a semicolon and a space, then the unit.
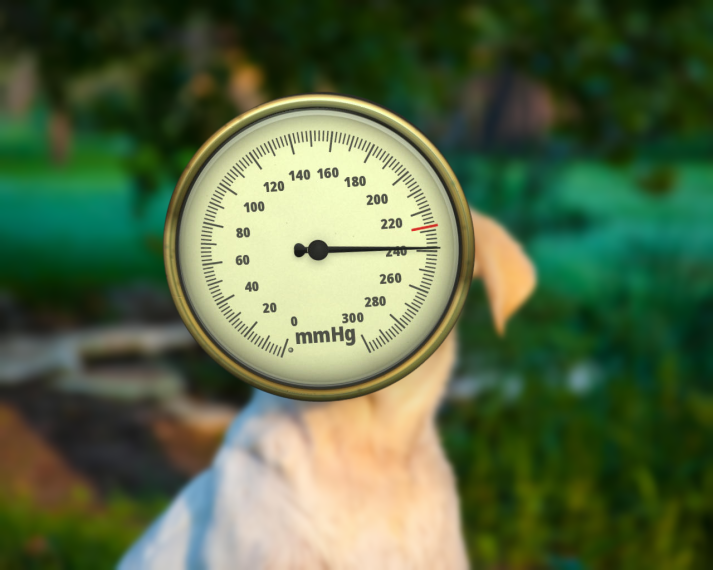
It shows 238; mmHg
